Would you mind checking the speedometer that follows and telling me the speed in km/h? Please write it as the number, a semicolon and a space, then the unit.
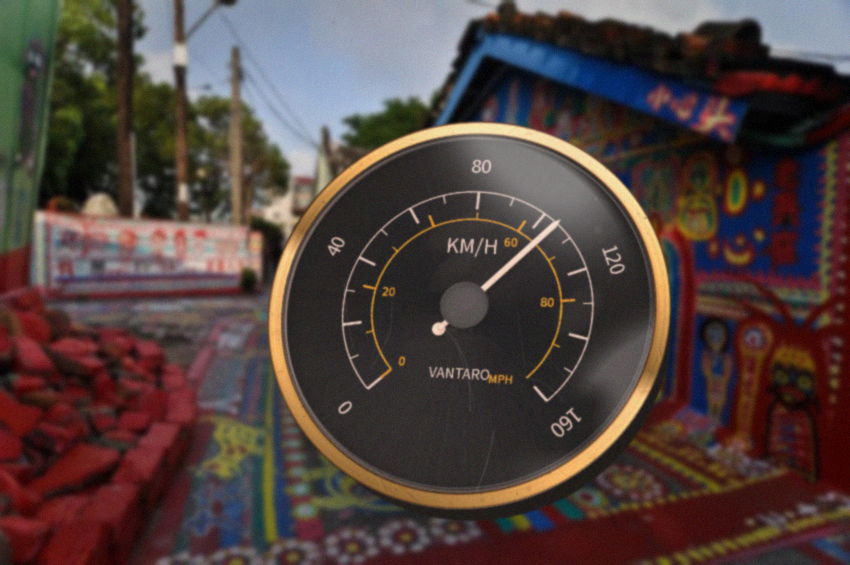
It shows 105; km/h
